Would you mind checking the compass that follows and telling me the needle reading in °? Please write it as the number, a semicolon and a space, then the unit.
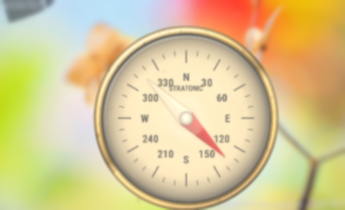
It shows 135; °
